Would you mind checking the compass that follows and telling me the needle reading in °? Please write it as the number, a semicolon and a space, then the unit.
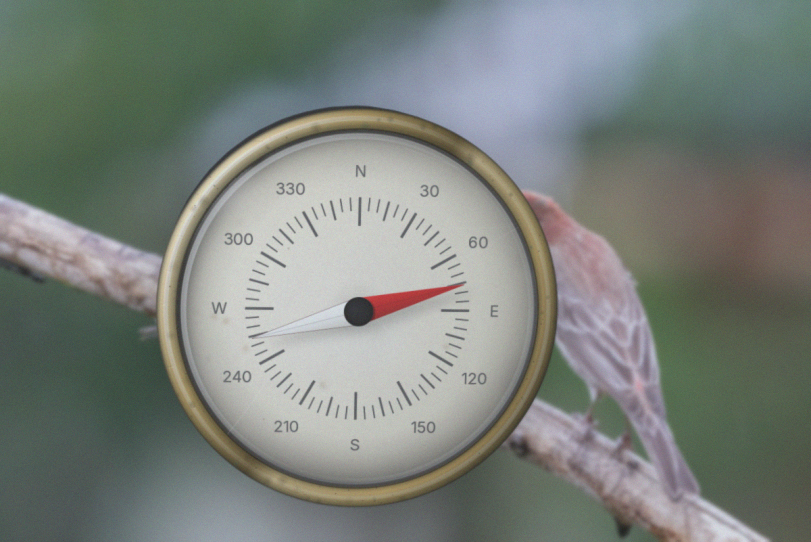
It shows 75; °
